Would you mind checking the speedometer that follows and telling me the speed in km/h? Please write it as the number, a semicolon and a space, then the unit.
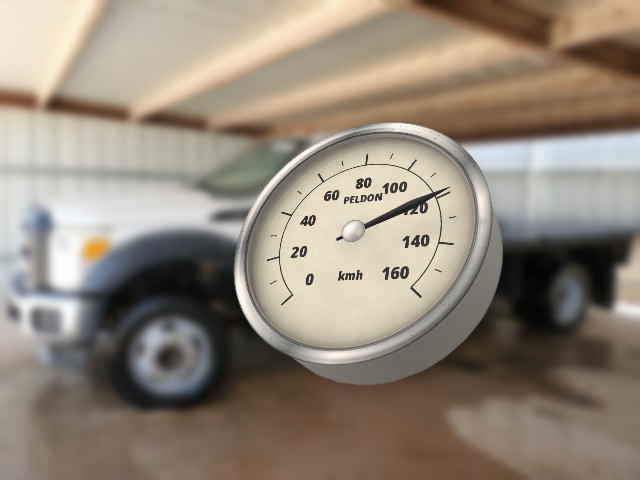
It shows 120; km/h
